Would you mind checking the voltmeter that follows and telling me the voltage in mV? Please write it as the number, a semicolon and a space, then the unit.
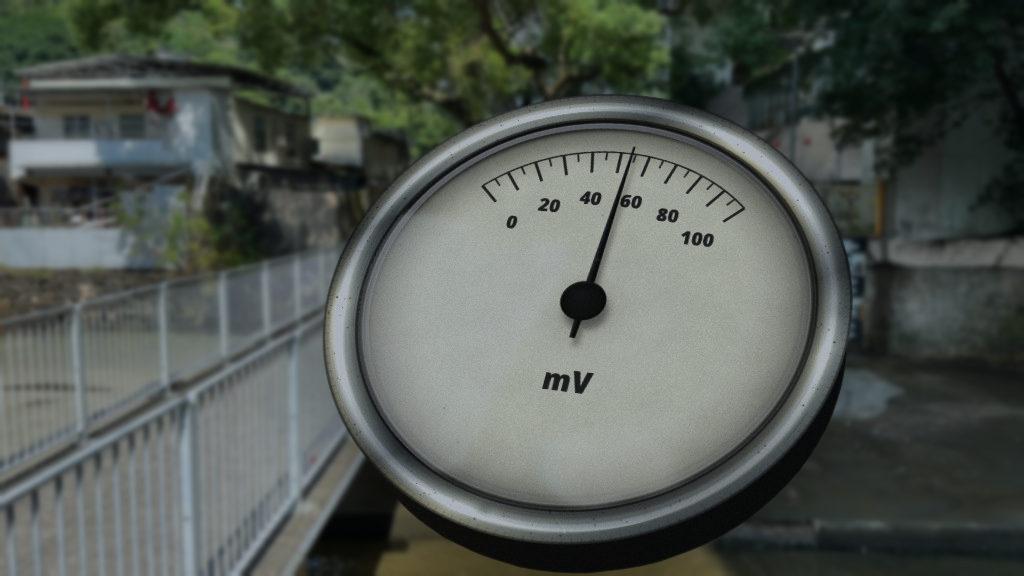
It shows 55; mV
